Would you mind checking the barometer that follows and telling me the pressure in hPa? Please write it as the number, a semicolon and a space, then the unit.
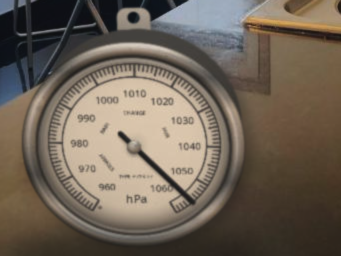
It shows 1055; hPa
